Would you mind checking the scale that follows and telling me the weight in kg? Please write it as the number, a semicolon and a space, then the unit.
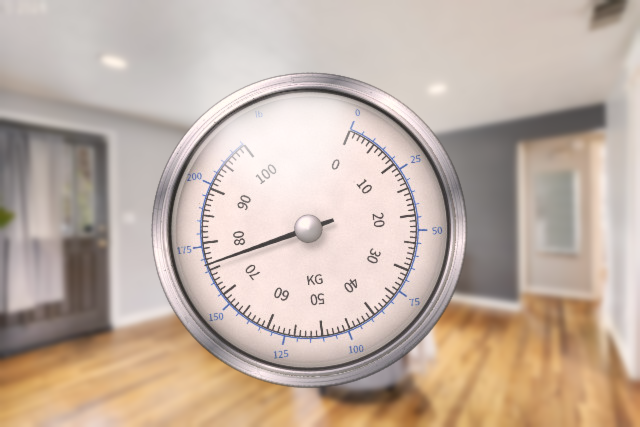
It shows 76; kg
